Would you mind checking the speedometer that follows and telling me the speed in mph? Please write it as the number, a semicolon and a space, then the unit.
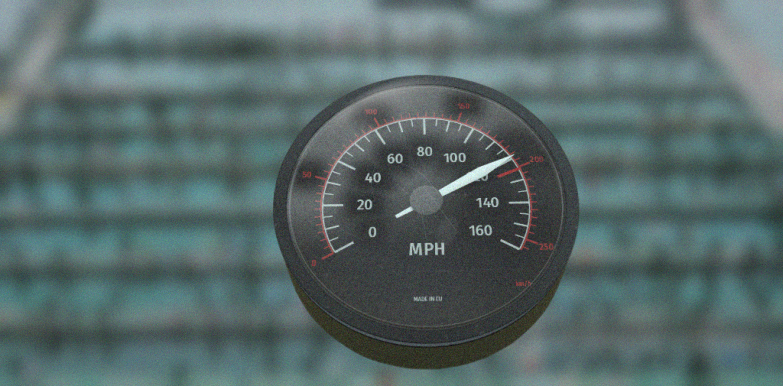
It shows 120; mph
